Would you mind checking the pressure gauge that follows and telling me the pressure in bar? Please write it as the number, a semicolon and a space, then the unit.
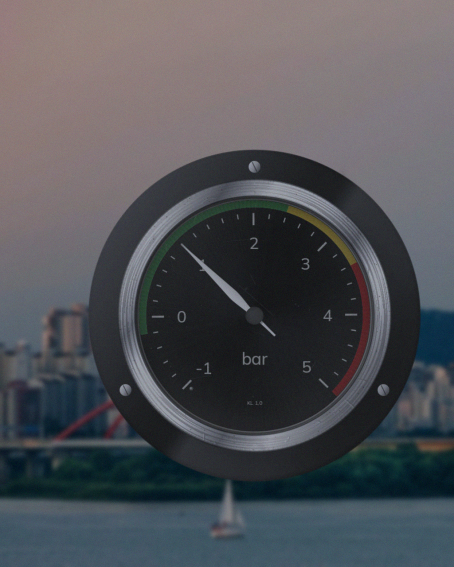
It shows 1; bar
